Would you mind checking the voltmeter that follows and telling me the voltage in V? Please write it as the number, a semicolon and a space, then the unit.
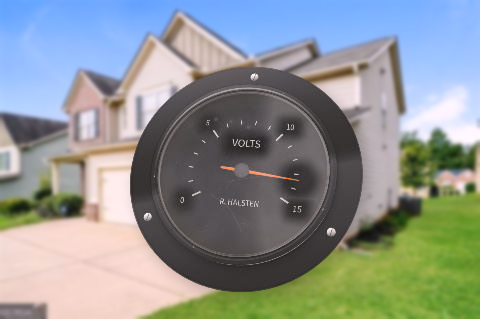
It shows 13.5; V
